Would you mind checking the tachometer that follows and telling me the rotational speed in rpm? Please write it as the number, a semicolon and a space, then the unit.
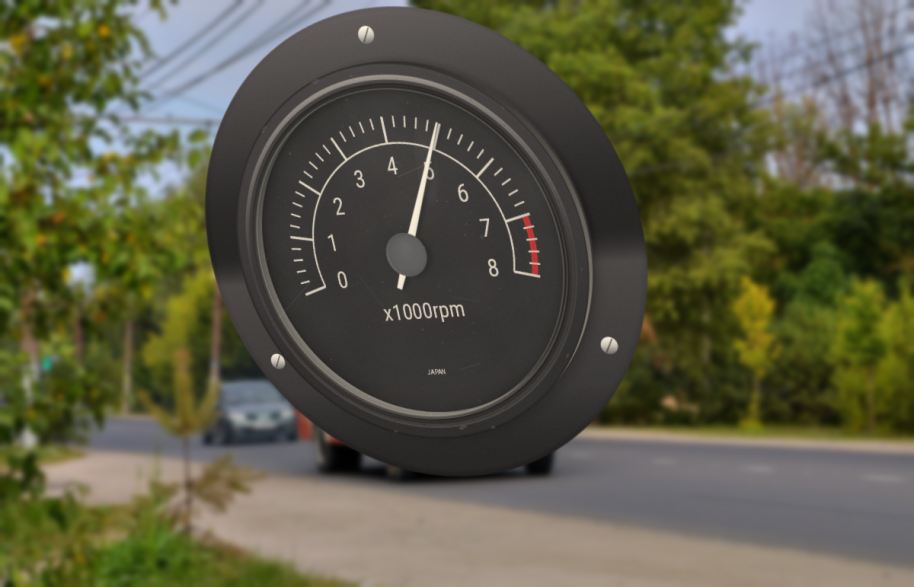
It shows 5000; rpm
